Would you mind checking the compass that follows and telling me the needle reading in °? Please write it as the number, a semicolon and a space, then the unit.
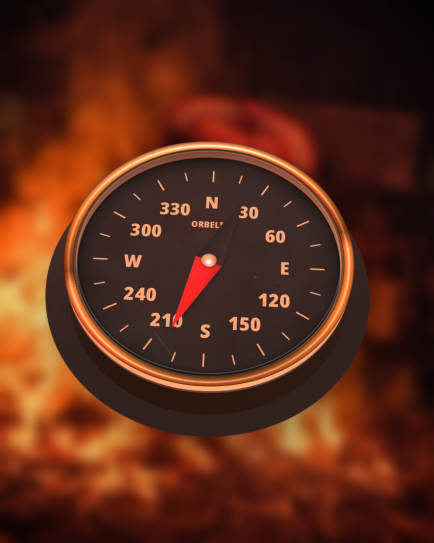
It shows 202.5; °
